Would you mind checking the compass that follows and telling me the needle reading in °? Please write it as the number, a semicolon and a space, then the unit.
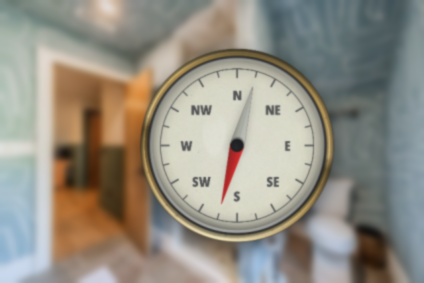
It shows 195; °
